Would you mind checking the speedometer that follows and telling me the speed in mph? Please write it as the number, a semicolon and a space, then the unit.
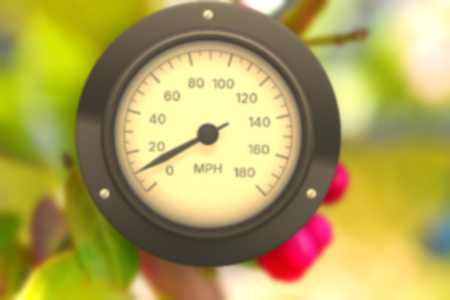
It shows 10; mph
